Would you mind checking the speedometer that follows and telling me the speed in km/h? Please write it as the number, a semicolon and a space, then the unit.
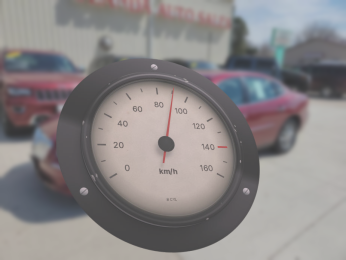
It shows 90; km/h
